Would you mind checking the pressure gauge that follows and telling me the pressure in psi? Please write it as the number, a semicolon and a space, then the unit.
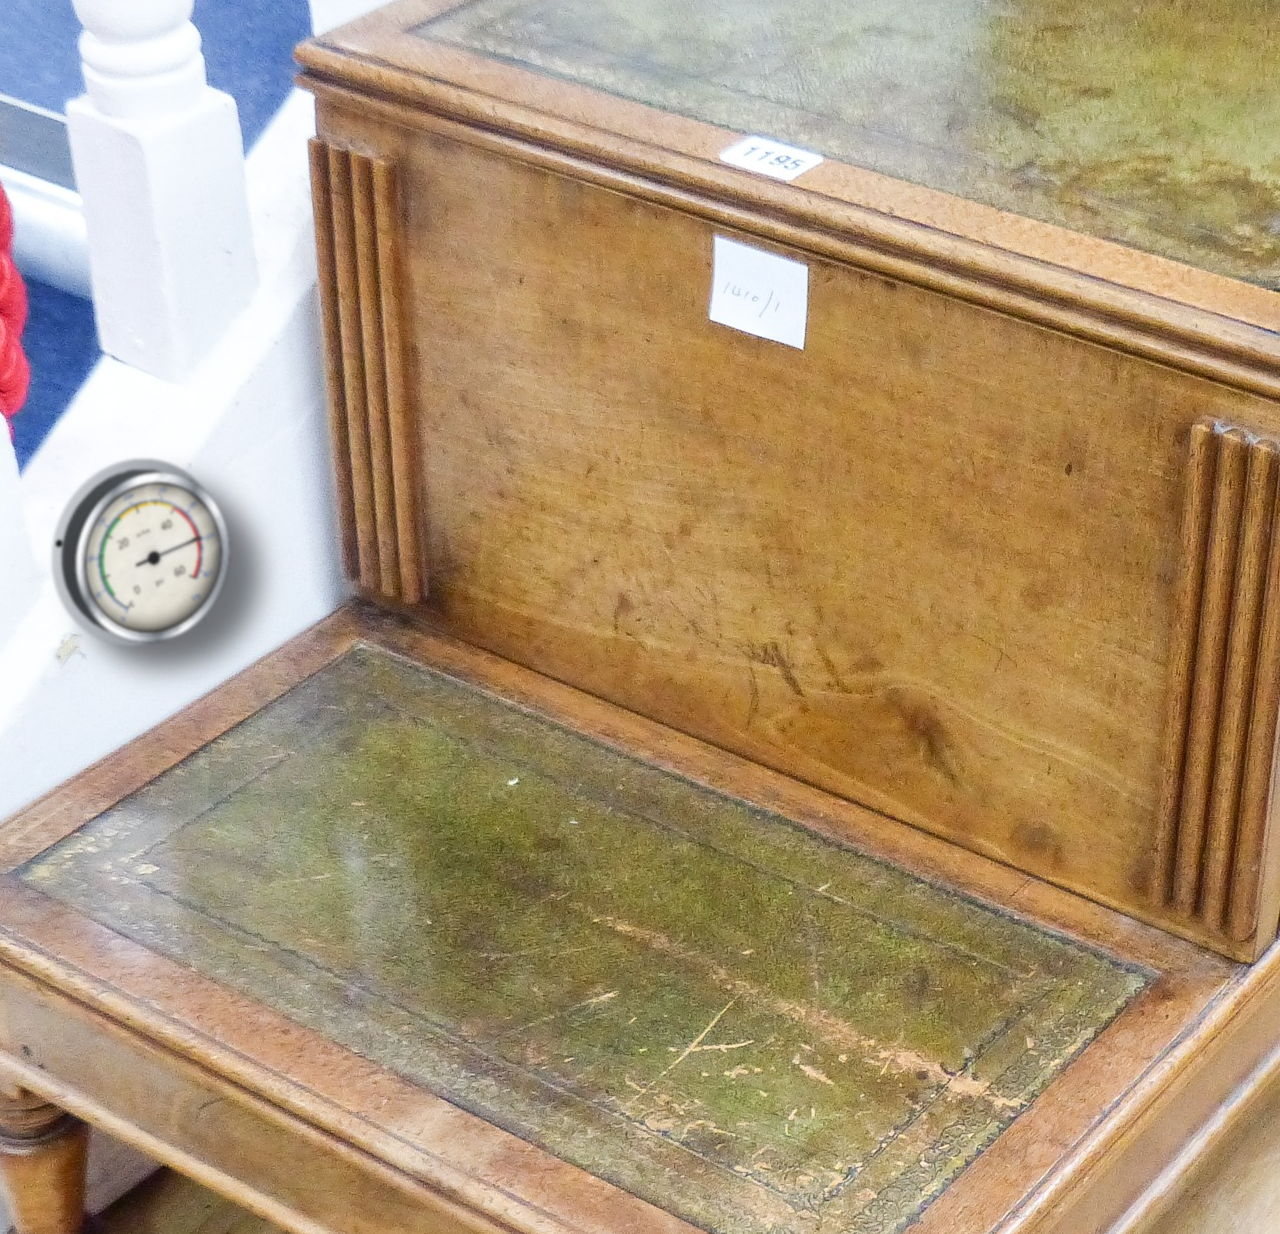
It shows 50; psi
